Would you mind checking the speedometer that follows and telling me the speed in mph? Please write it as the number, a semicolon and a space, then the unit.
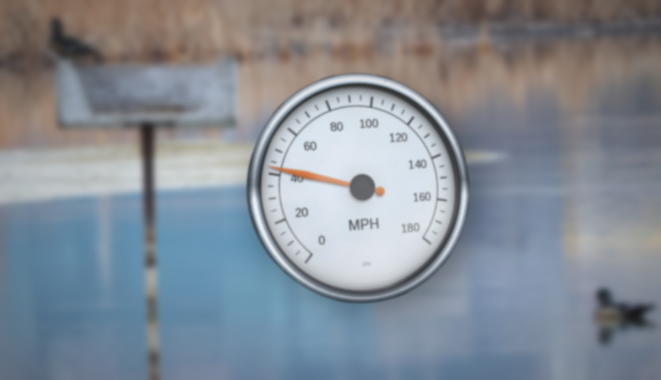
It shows 42.5; mph
